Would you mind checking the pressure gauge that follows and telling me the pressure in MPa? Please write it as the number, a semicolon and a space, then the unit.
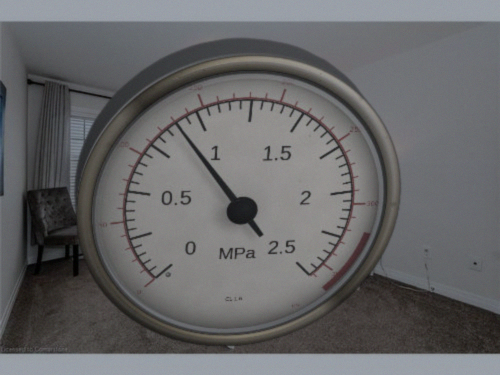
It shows 0.9; MPa
